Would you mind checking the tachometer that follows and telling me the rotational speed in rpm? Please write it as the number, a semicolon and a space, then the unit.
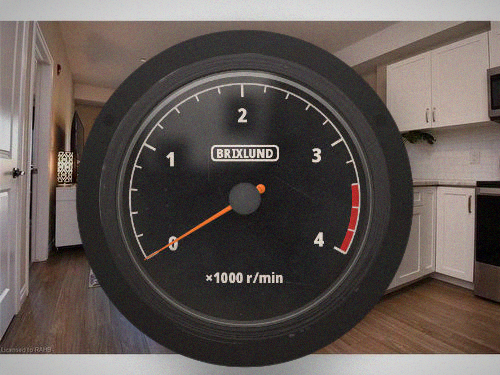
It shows 0; rpm
